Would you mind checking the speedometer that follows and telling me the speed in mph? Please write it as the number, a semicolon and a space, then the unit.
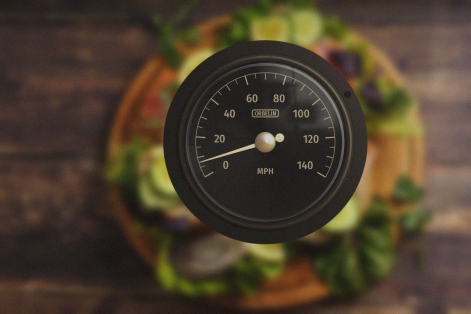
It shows 7.5; mph
